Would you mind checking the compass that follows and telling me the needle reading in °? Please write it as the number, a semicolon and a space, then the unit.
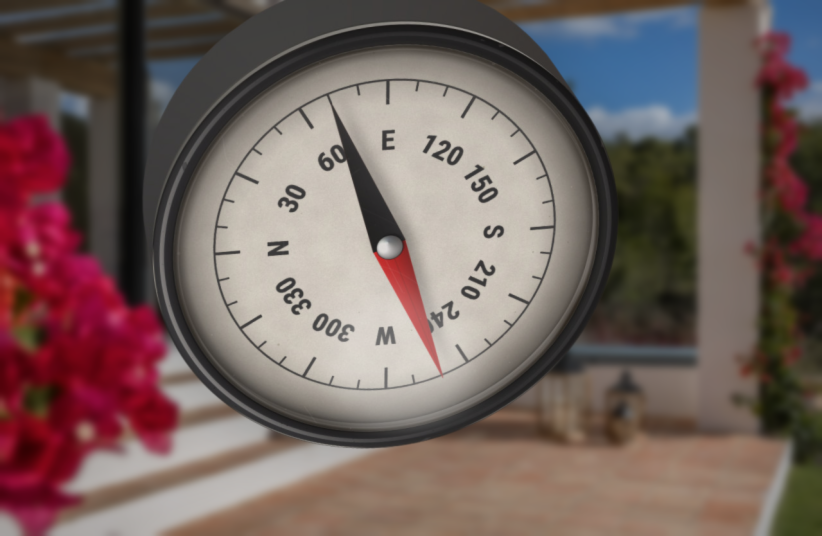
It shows 250; °
